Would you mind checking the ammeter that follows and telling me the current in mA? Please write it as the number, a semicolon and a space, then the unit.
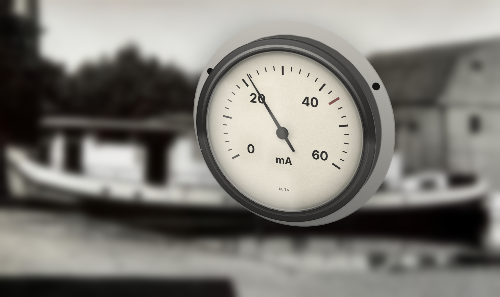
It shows 22; mA
